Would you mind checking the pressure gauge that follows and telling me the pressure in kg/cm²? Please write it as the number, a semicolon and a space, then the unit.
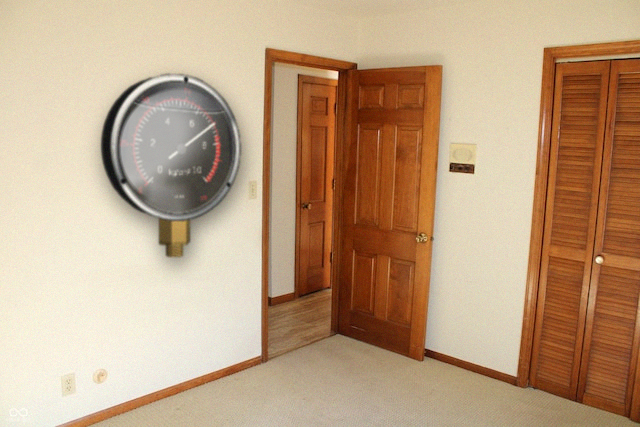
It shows 7; kg/cm²
